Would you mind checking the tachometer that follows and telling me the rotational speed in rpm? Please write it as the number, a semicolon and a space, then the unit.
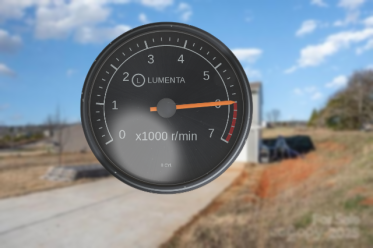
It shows 6000; rpm
